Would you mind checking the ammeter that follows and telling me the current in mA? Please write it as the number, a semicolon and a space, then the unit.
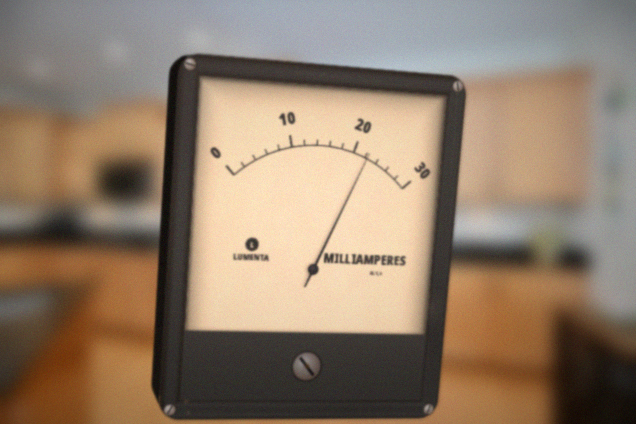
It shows 22; mA
